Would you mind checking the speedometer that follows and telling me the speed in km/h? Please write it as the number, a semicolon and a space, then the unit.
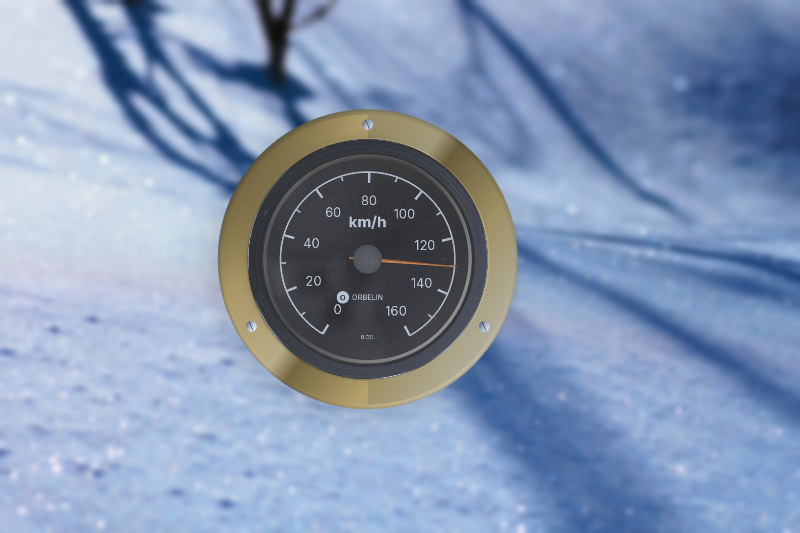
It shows 130; km/h
